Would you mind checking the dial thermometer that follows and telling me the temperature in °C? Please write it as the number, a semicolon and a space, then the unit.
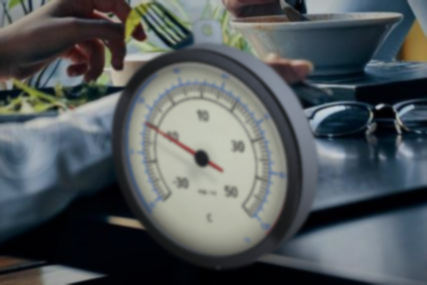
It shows -10; °C
